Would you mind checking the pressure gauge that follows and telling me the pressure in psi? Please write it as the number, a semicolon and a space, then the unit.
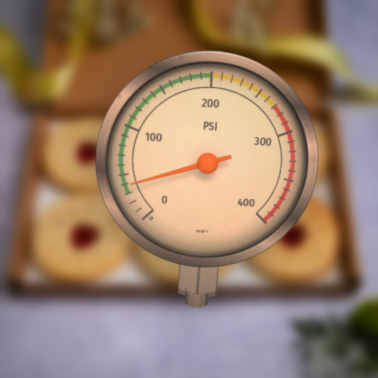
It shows 40; psi
